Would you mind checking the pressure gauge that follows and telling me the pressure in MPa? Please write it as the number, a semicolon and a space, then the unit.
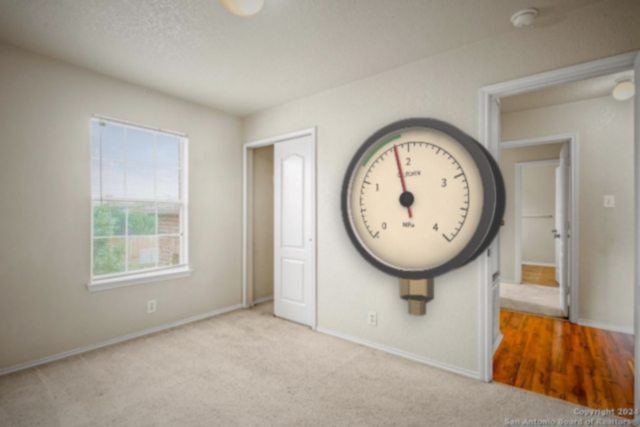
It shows 1.8; MPa
